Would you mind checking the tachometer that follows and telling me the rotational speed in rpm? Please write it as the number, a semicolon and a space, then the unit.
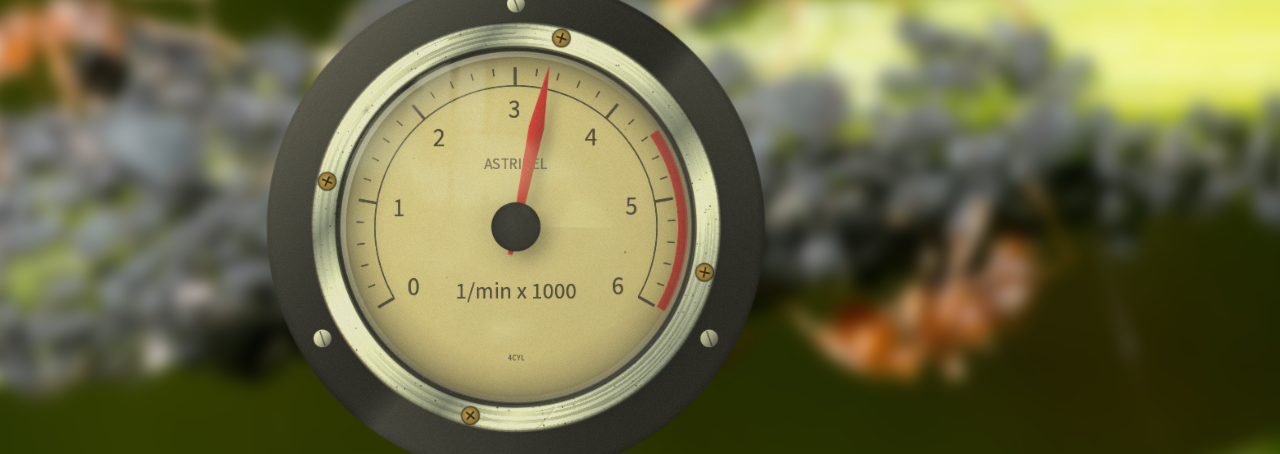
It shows 3300; rpm
